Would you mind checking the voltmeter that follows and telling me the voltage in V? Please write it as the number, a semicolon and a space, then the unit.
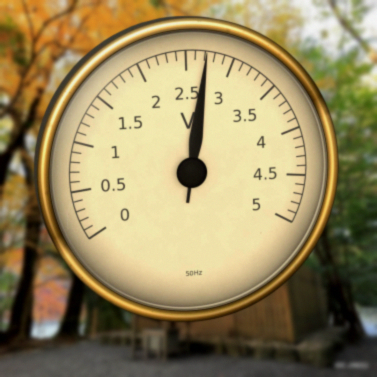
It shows 2.7; V
